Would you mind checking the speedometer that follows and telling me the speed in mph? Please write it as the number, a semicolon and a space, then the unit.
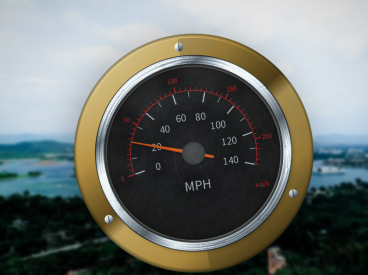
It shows 20; mph
